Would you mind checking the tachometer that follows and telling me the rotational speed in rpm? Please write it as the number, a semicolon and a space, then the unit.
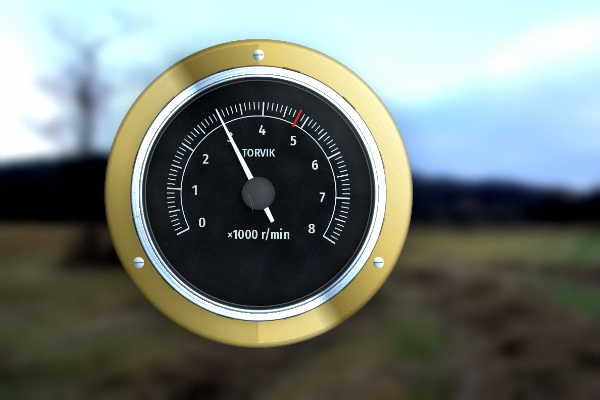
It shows 3000; rpm
